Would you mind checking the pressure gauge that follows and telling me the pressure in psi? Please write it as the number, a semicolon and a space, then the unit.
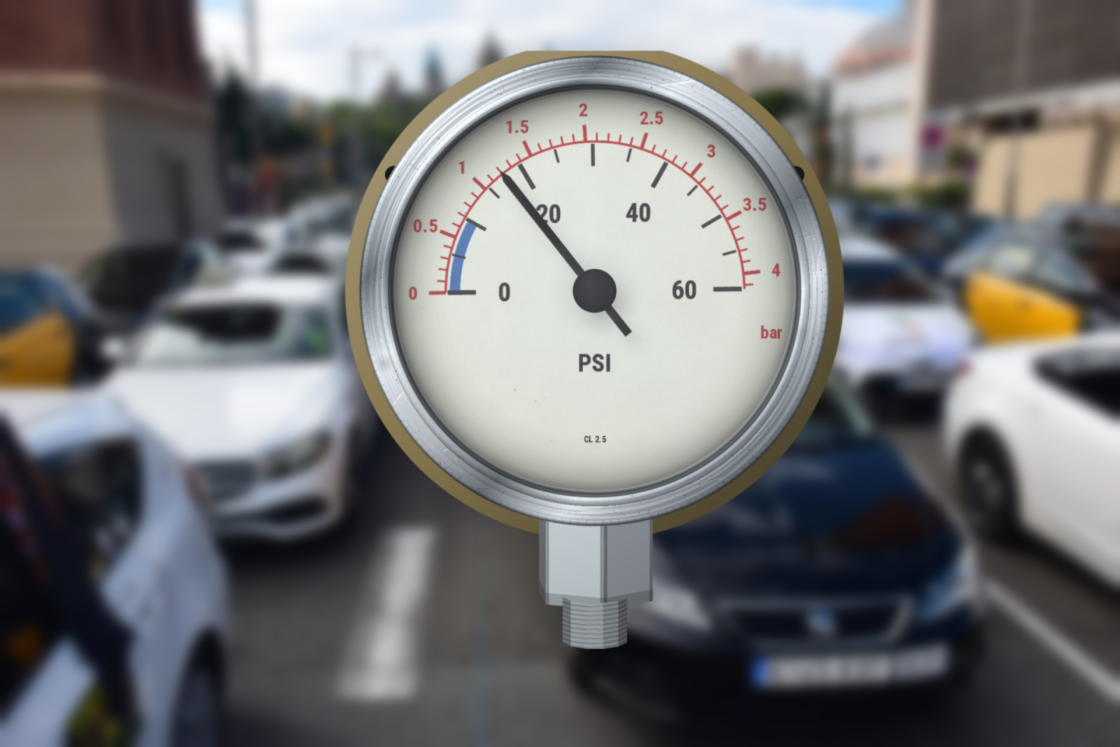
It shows 17.5; psi
